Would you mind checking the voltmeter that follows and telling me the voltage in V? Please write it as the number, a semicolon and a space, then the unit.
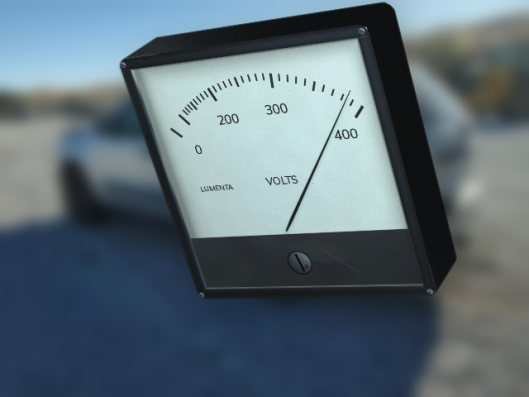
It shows 385; V
